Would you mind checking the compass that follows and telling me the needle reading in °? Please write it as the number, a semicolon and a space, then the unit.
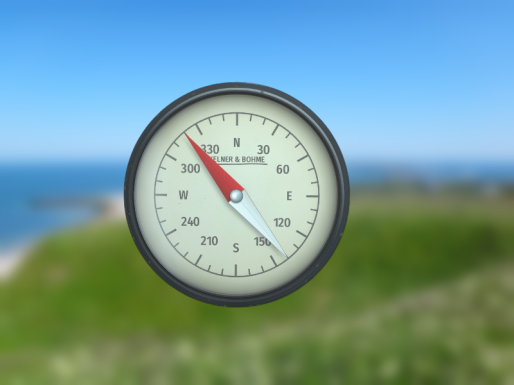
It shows 320; °
